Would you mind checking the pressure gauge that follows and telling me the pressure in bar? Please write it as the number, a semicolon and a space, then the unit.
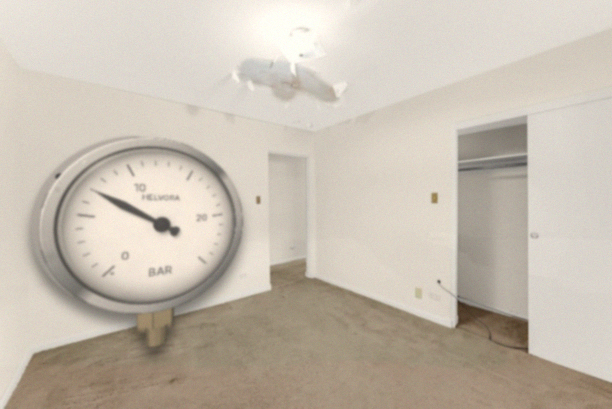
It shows 7; bar
